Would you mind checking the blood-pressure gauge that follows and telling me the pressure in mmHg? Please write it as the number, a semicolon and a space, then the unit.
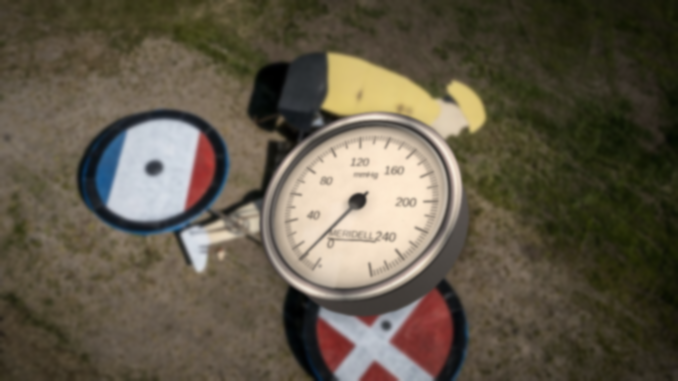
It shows 10; mmHg
